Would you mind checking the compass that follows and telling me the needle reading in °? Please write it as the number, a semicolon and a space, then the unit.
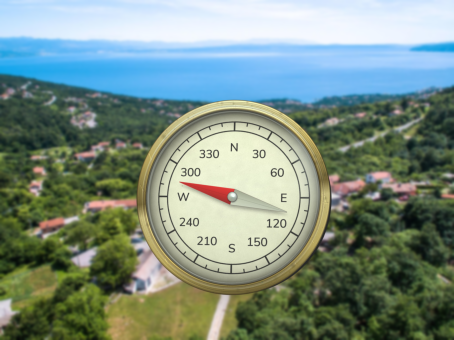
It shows 285; °
